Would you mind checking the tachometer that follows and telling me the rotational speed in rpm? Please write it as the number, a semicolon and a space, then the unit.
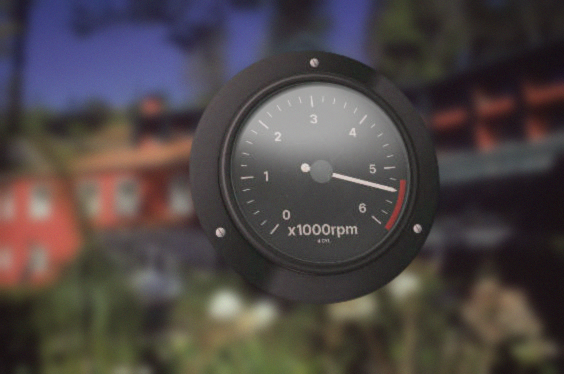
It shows 5400; rpm
